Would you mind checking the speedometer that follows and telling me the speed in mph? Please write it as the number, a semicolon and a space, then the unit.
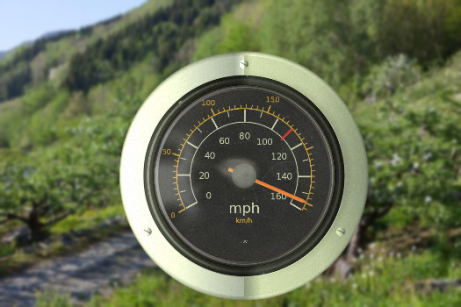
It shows 155; mph
